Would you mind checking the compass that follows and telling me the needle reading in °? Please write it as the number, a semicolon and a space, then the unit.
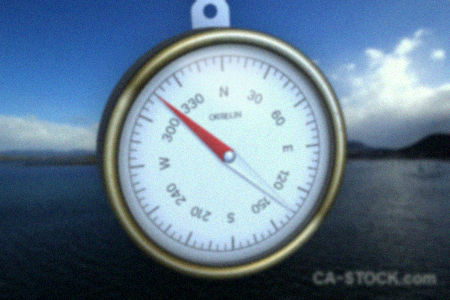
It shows 315; °
